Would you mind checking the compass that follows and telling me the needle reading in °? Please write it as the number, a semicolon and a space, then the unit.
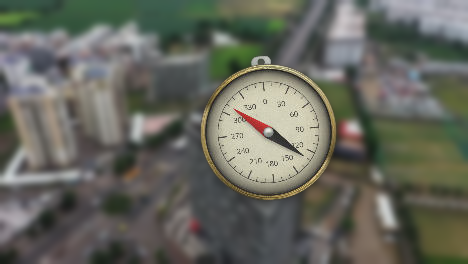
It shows 310; °
